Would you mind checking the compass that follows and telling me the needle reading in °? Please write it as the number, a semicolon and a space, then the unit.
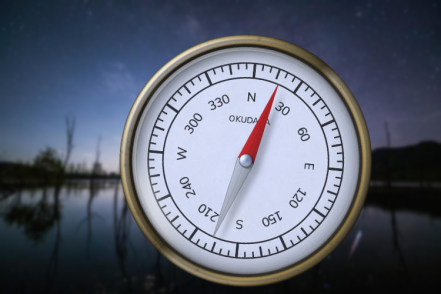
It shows 17.5; °
